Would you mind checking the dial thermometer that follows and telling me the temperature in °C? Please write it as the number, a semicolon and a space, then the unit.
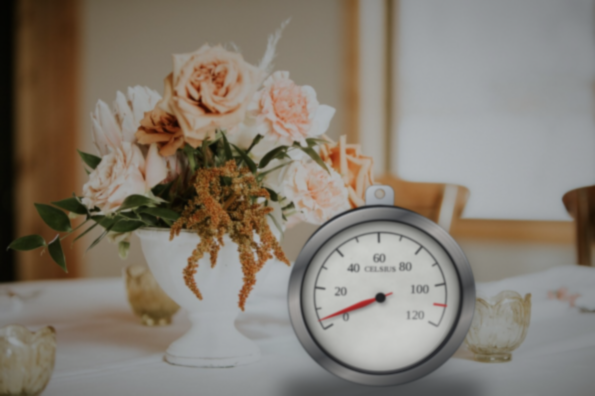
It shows 5; °C
